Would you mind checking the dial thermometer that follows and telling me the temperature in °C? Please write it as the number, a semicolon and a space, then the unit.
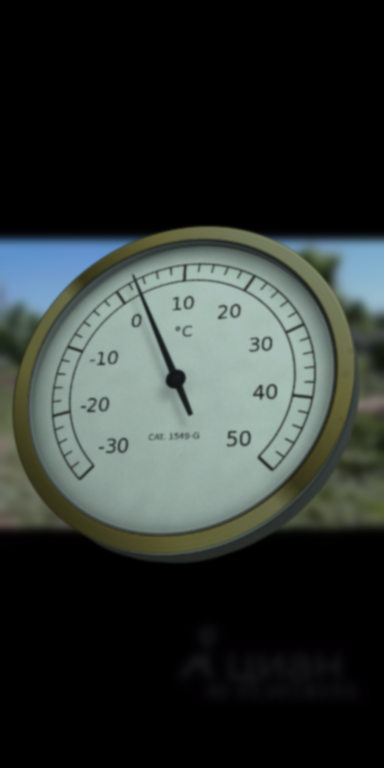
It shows 3; °C
